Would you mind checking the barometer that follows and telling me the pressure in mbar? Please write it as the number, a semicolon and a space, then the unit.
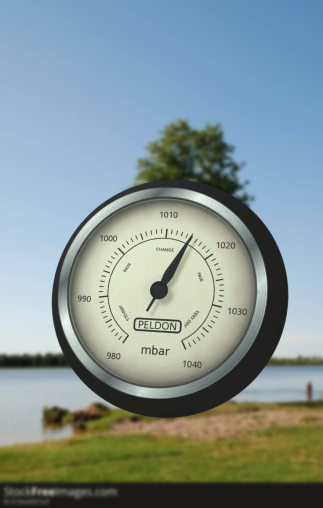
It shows 1015; mbar
